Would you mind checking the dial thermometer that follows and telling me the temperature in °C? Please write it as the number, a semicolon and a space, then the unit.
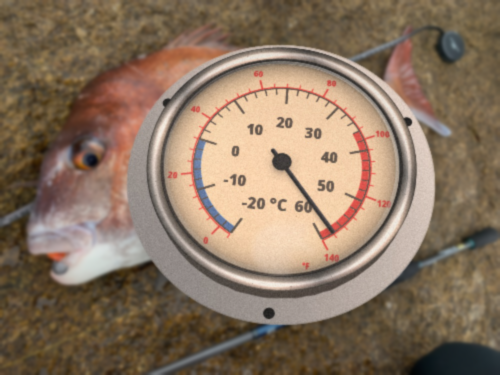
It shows 58; °C
